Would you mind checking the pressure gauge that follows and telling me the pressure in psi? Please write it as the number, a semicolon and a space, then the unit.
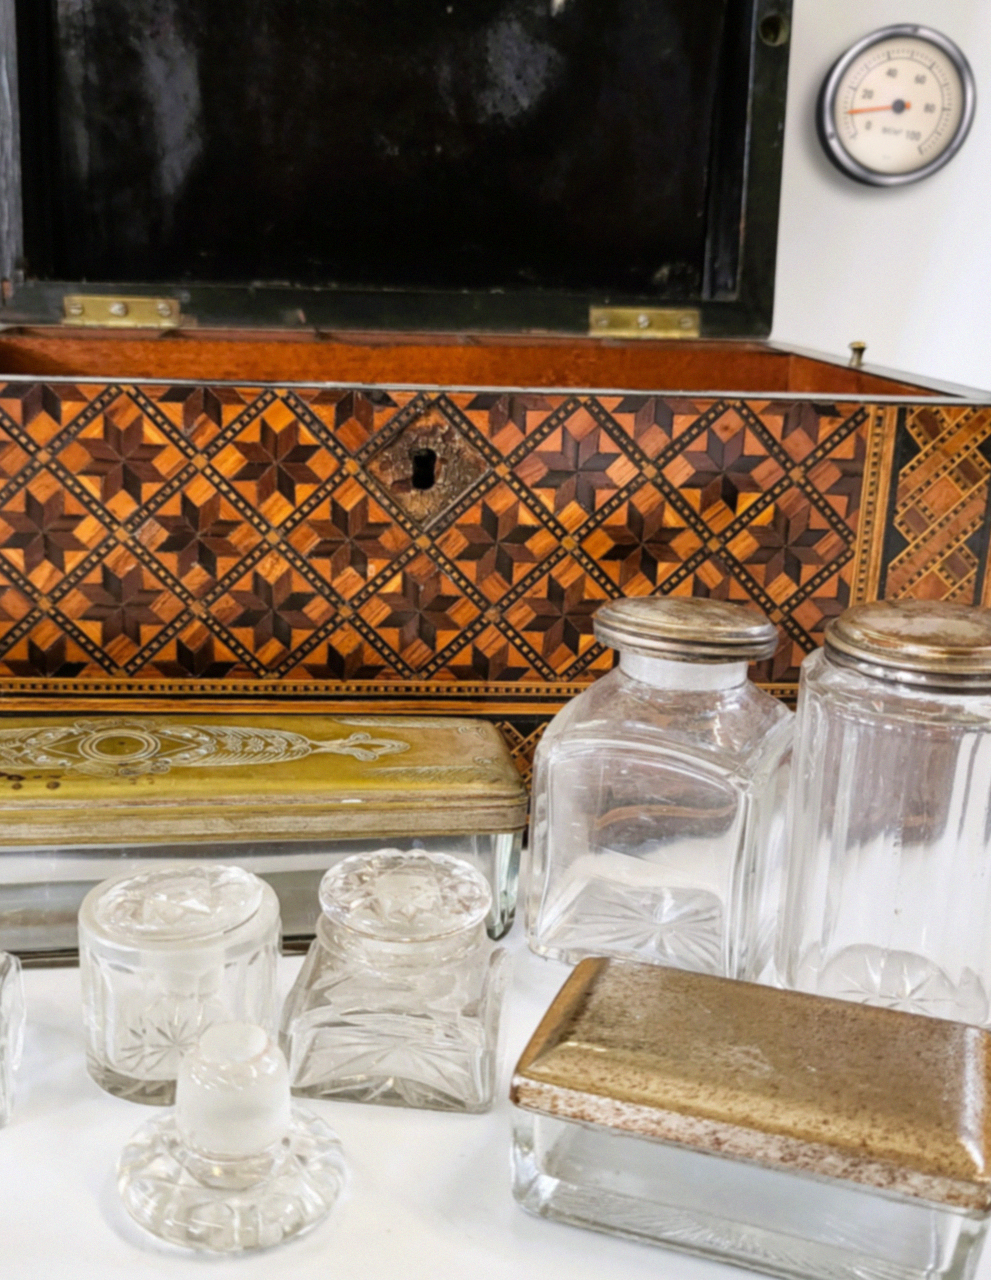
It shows 10; psi
